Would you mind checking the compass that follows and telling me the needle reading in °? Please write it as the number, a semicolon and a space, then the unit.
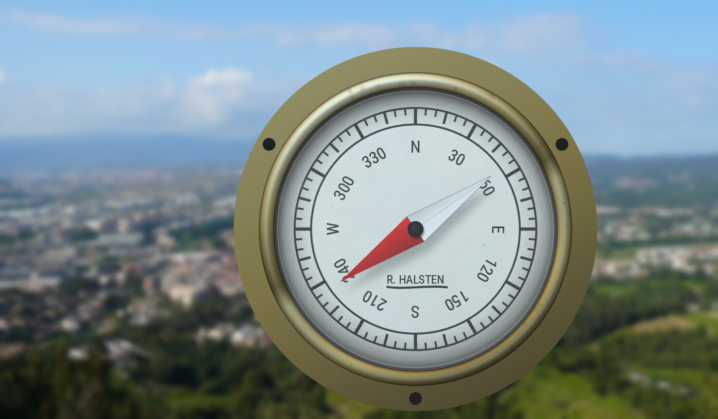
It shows 235; °
